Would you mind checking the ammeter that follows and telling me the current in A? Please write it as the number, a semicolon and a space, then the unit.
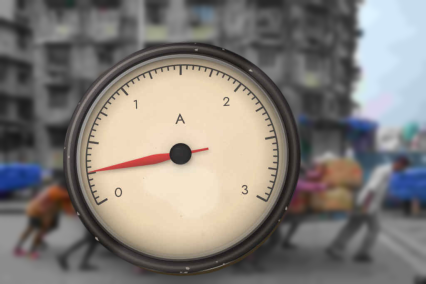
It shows 0.25; A
